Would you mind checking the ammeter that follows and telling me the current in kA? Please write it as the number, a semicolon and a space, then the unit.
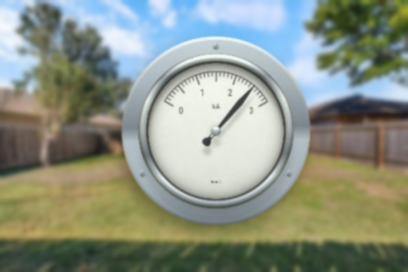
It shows 2.5; kA
